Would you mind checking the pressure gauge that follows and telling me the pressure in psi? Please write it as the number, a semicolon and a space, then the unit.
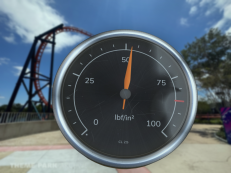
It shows 52.5; psi
